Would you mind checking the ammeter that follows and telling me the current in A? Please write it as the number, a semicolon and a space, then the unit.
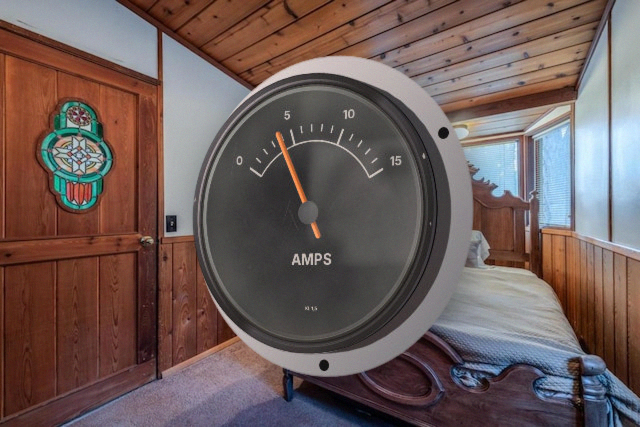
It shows 4; A
